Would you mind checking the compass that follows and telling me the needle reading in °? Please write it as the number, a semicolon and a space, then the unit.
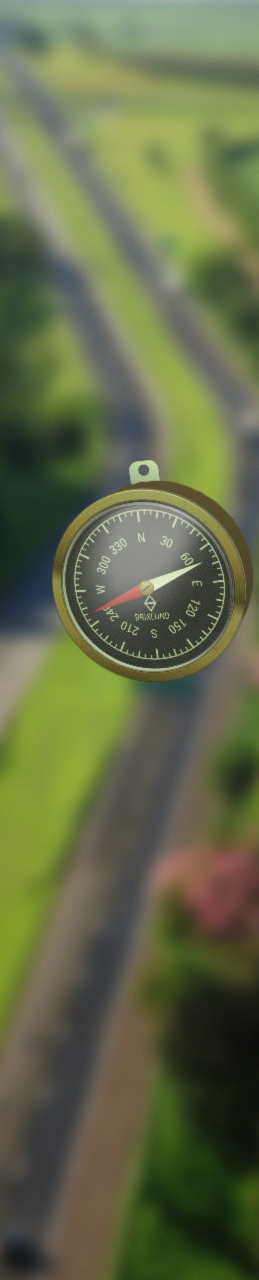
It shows 250; °
